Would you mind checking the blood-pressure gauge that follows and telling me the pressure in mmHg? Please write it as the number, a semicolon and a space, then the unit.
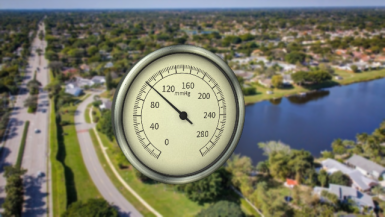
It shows 100; mmHg
